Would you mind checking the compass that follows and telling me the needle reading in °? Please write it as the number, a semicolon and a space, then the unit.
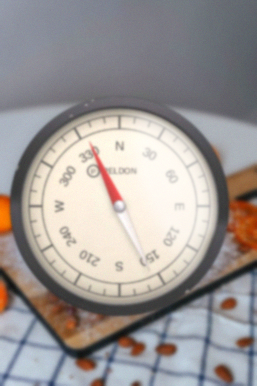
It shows 335; °
